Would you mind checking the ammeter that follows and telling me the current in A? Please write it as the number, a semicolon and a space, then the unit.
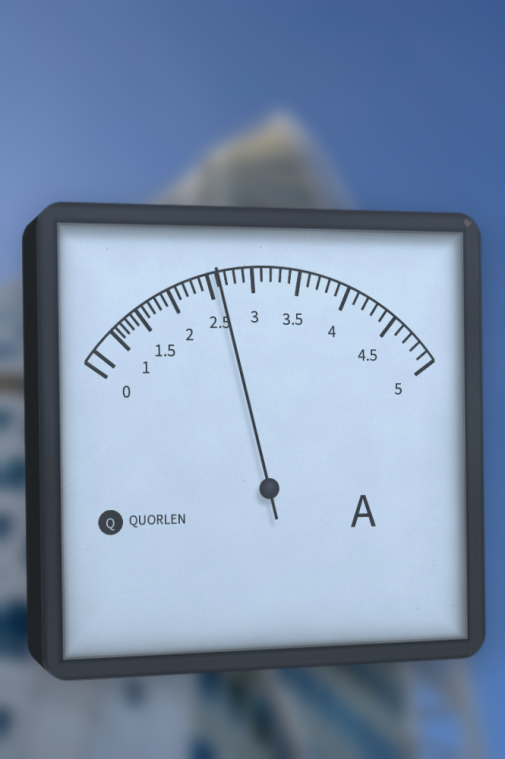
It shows 2.6; A
